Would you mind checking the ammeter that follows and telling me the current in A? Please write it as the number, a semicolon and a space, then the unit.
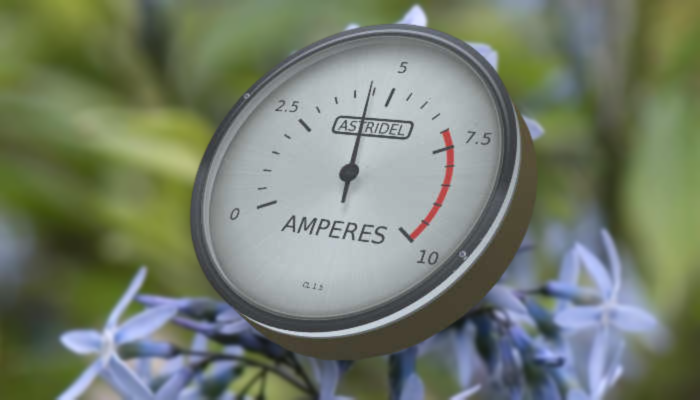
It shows 4.5; A
